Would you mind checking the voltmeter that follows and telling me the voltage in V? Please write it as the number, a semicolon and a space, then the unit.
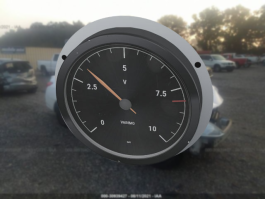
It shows 3.25; V
